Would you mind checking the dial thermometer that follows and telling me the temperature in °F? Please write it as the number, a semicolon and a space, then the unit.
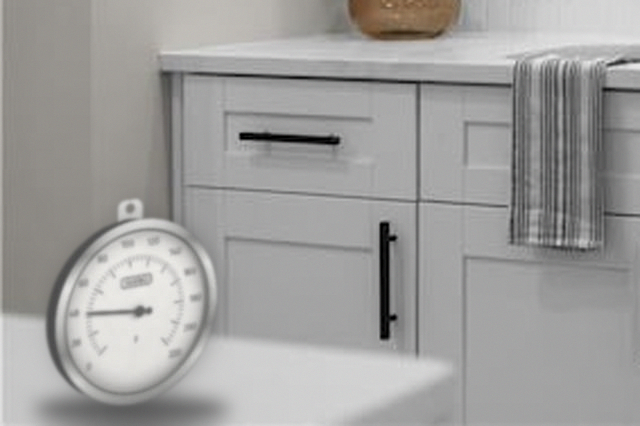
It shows 40; °F
